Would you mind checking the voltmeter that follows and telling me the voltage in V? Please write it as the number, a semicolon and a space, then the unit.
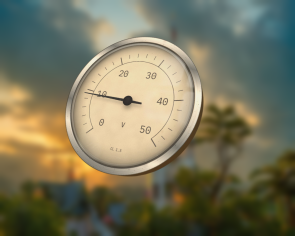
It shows 9; V
